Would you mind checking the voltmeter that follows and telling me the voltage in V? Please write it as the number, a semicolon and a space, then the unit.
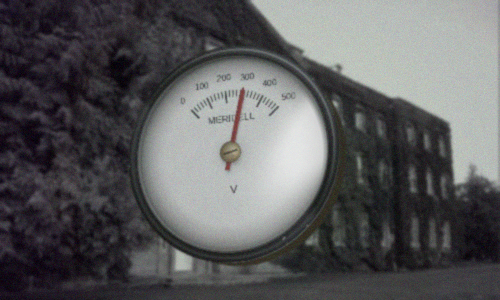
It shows 300; V
